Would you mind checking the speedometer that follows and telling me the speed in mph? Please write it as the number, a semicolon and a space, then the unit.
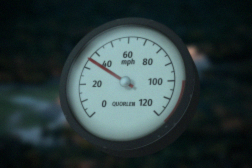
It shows 35; mph
